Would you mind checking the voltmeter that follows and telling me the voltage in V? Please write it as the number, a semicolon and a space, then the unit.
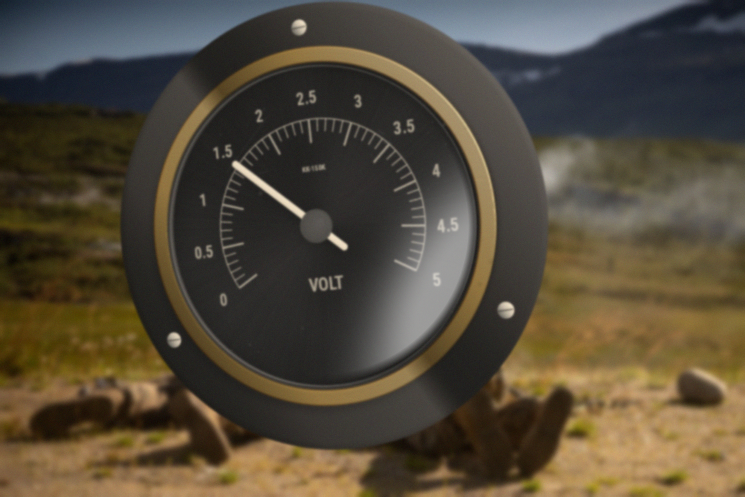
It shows 1.5; V
